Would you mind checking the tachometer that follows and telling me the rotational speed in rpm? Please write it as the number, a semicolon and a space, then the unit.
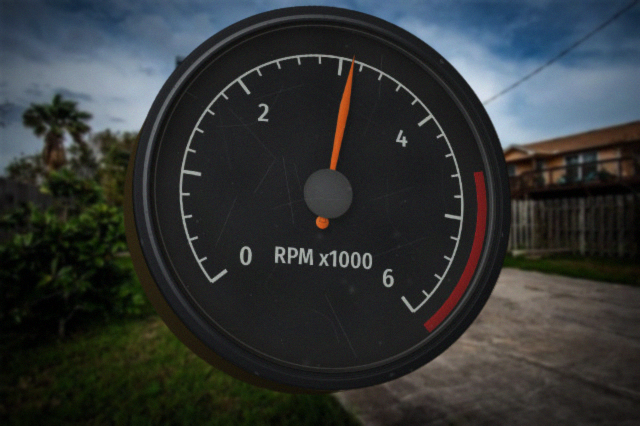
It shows 3100; rpm
